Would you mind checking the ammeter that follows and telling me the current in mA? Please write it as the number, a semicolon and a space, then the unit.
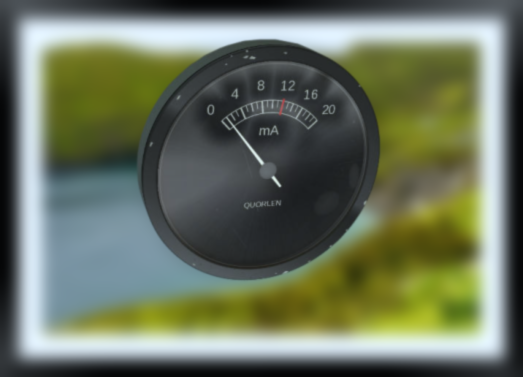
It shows 1; mA
